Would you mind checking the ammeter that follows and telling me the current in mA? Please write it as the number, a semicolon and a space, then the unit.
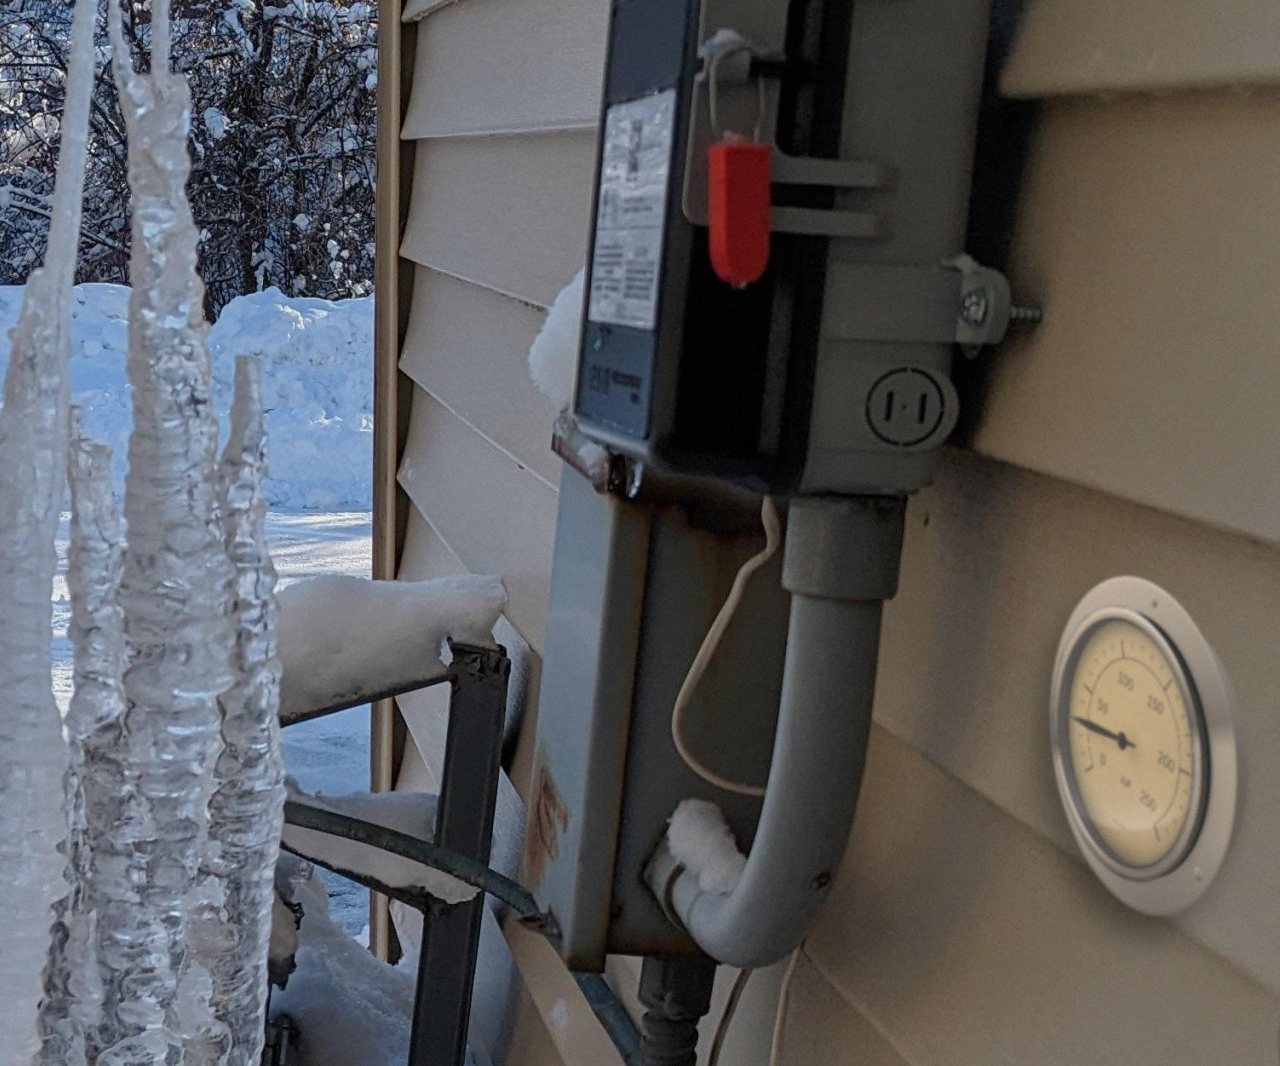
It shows 30; mA
